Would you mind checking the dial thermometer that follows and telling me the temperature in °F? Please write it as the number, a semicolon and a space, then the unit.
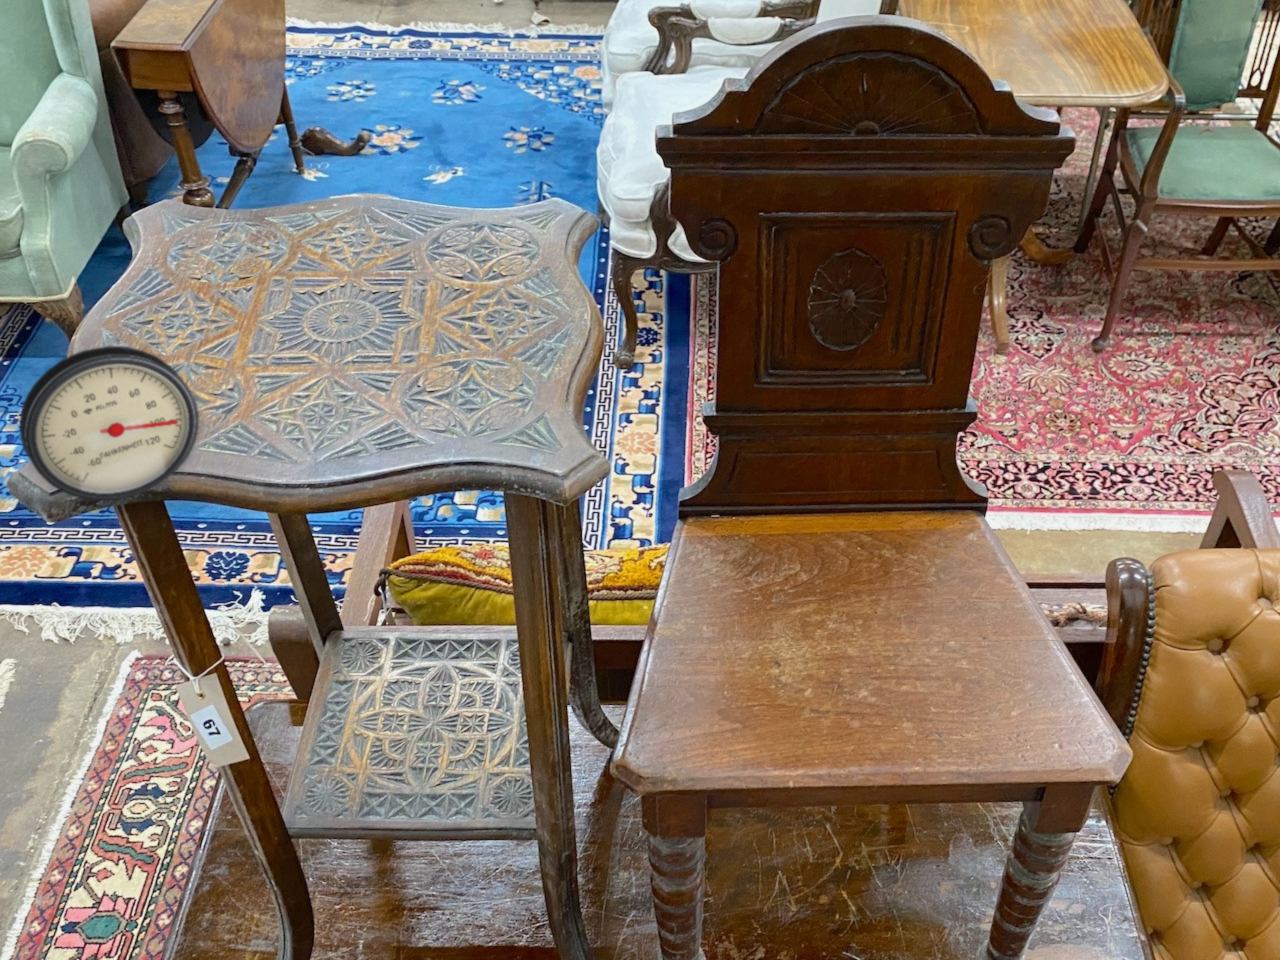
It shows 100; °F
